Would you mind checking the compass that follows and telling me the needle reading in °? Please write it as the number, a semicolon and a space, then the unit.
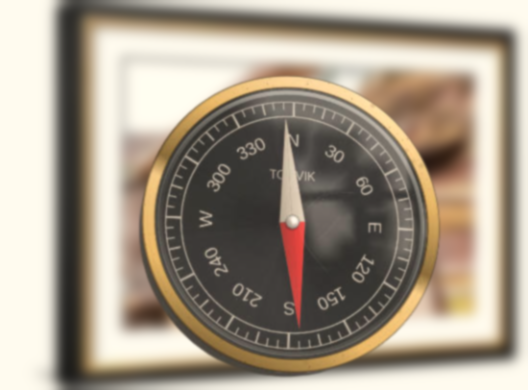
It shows 175; °
